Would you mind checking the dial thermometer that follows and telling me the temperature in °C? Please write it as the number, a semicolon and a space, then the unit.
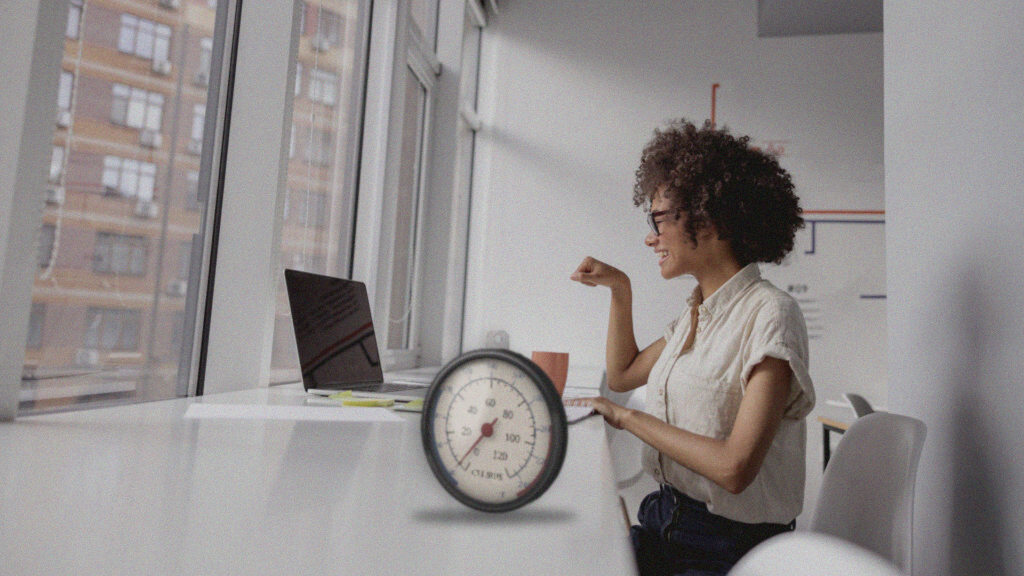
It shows 4; °C
